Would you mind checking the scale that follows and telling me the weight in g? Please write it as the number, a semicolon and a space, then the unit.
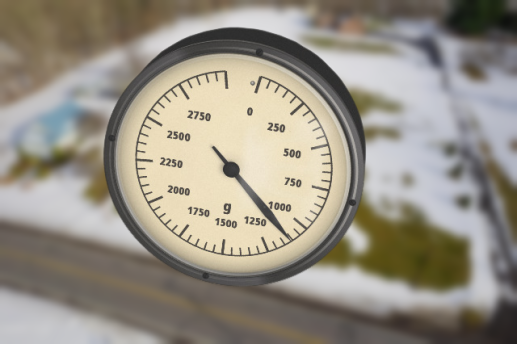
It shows 1100; g
